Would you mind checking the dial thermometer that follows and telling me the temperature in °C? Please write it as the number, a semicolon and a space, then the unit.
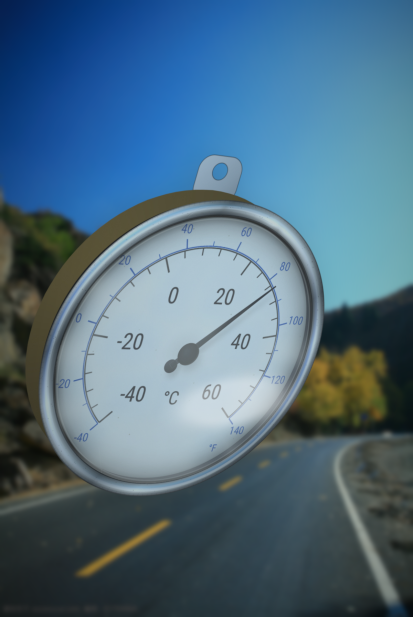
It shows 28; °C
